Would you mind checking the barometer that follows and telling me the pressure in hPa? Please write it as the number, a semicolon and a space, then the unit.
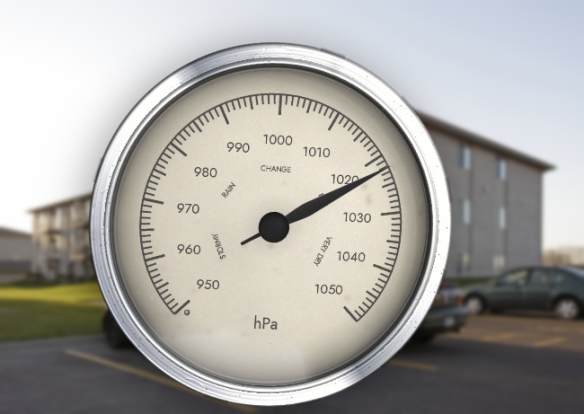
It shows 1022; hPa
